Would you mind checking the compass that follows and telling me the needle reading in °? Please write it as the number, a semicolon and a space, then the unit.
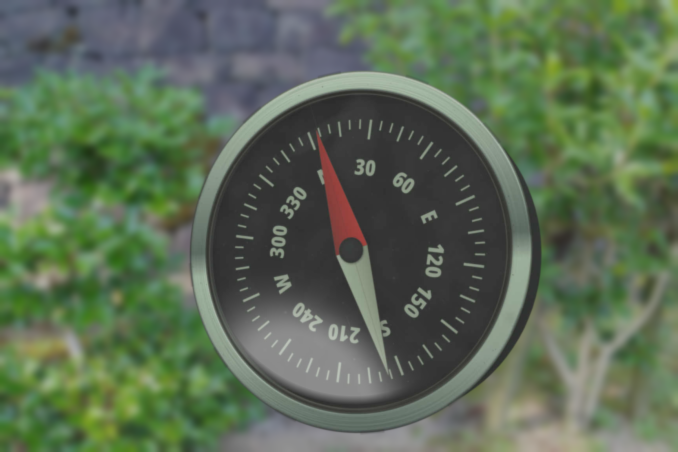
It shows 5; °
